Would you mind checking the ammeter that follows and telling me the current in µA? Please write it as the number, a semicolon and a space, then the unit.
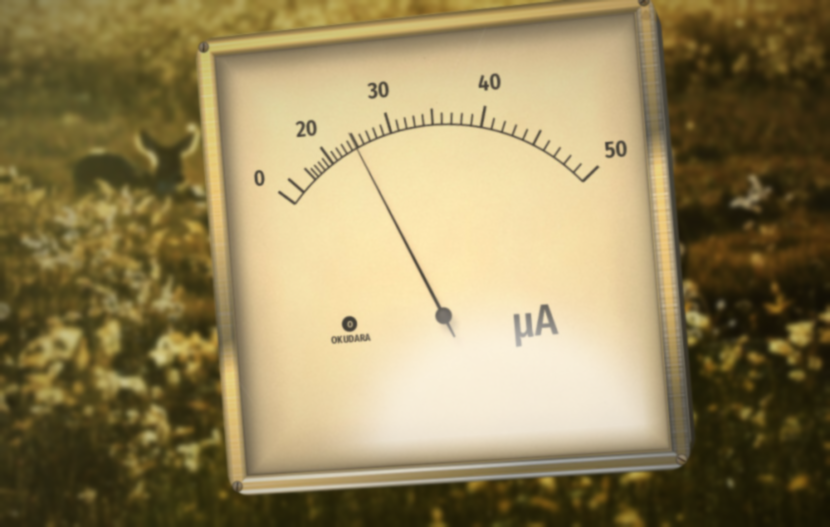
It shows 25; µA
